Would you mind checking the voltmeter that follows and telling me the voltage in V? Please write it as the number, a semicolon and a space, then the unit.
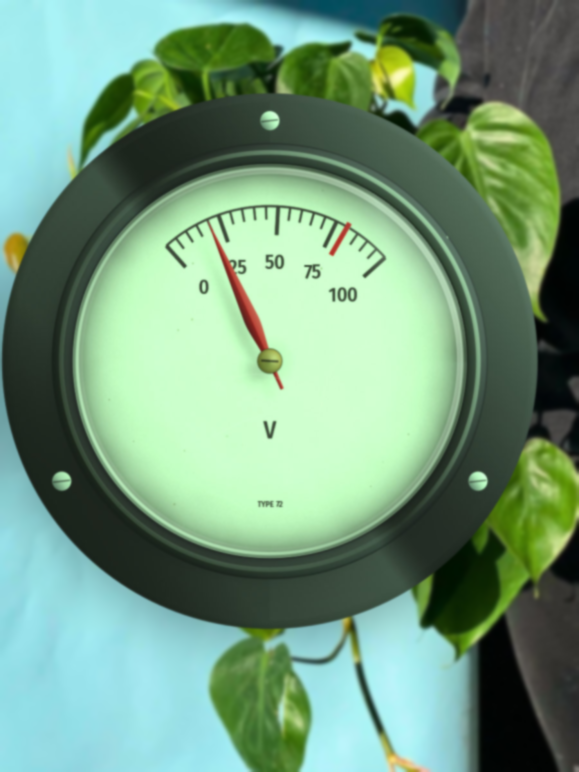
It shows 20; V
